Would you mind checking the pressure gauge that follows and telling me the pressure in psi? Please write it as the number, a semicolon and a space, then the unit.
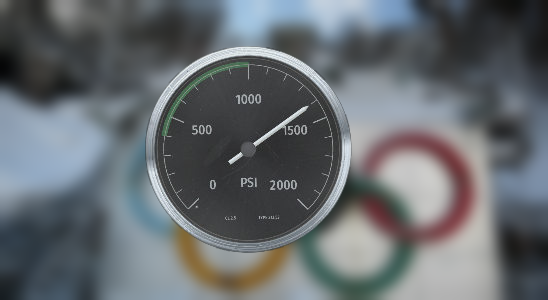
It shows 1400; psi
